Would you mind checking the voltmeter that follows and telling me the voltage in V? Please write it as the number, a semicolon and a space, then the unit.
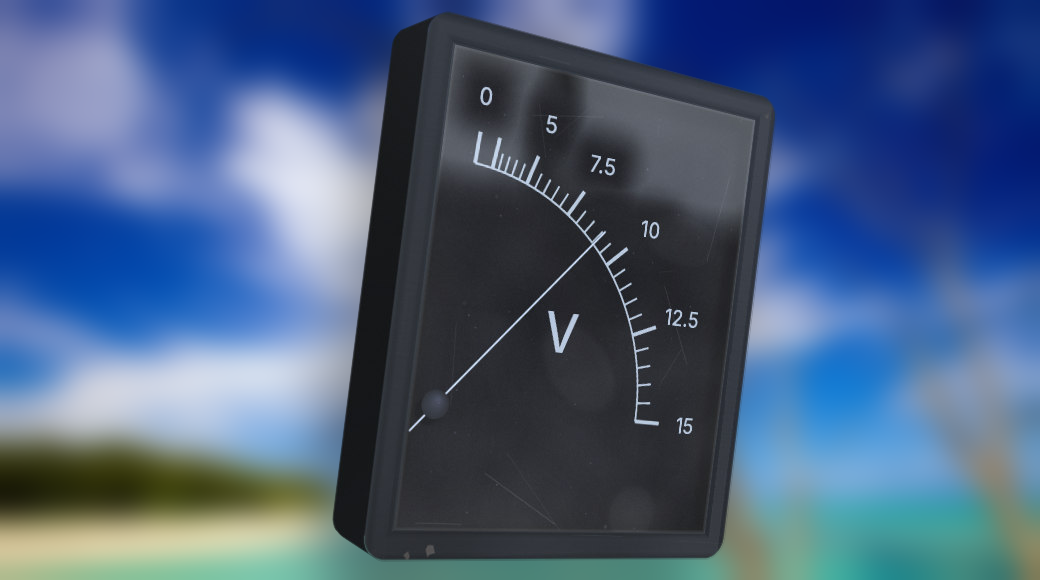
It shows 9; V
